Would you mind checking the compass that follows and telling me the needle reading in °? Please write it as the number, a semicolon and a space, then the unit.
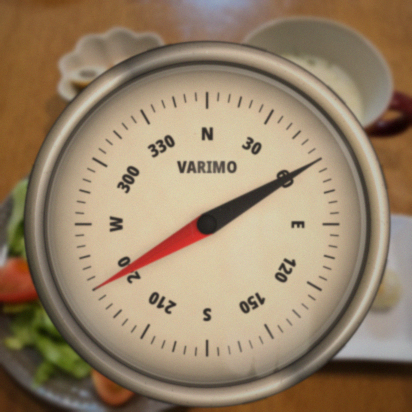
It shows 240; °
